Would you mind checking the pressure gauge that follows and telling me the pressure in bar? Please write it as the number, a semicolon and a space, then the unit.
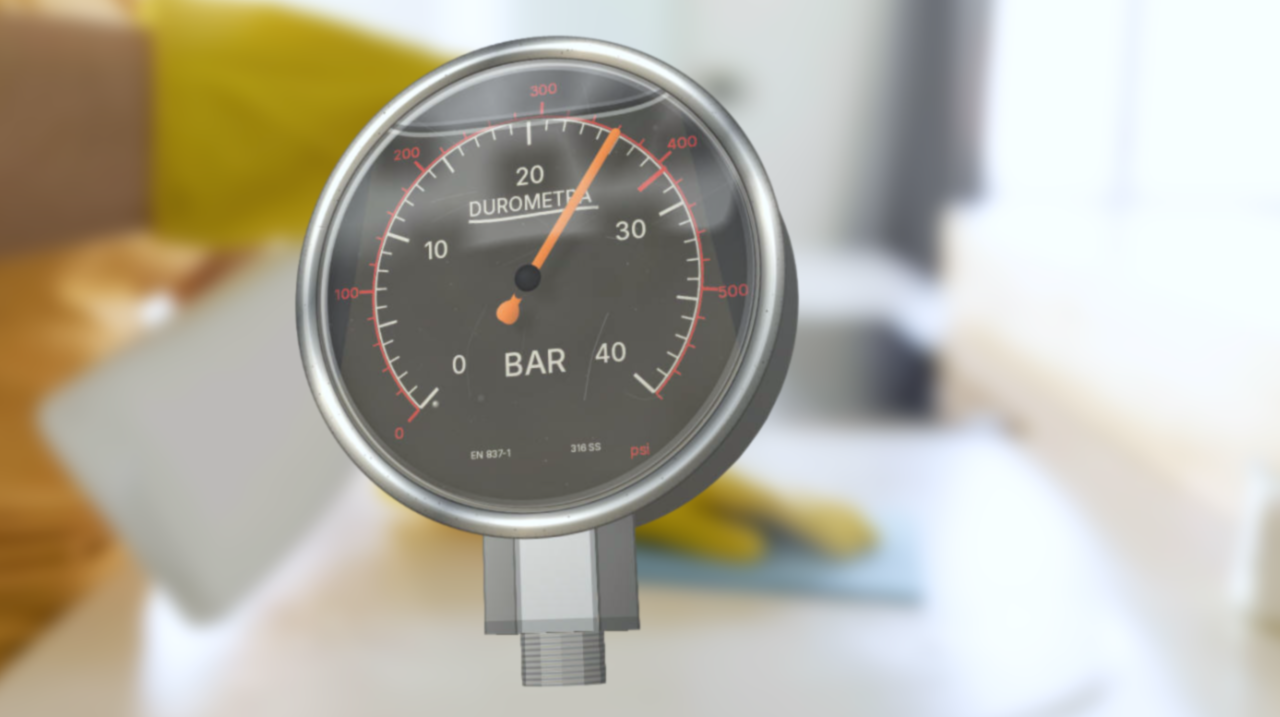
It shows 25; bar
